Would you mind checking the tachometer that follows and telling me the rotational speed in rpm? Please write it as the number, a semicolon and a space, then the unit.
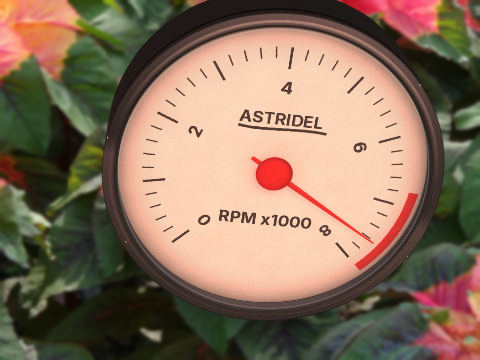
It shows 7600; rpm
